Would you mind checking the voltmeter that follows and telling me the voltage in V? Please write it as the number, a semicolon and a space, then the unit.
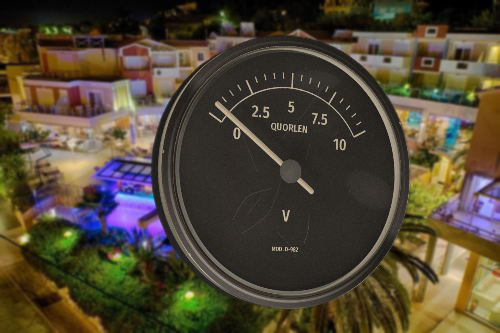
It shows 0.5; V
